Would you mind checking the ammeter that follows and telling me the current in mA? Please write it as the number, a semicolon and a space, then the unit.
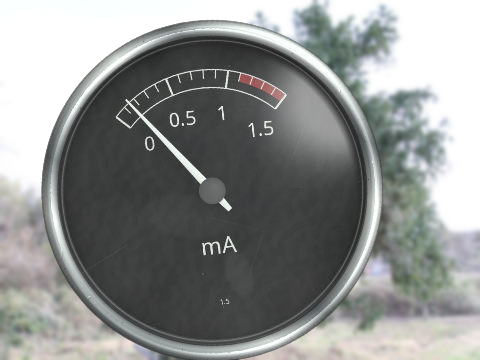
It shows 0.15; mA
